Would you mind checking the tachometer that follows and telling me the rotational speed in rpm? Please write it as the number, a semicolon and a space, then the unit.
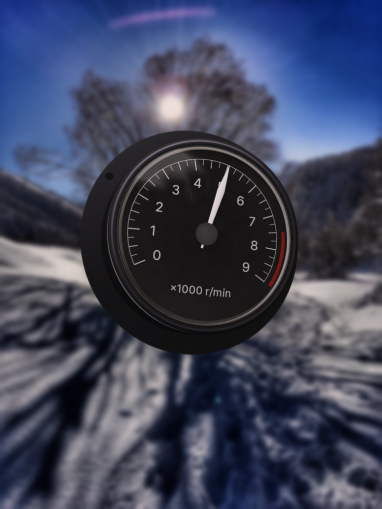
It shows 5000; rpm
